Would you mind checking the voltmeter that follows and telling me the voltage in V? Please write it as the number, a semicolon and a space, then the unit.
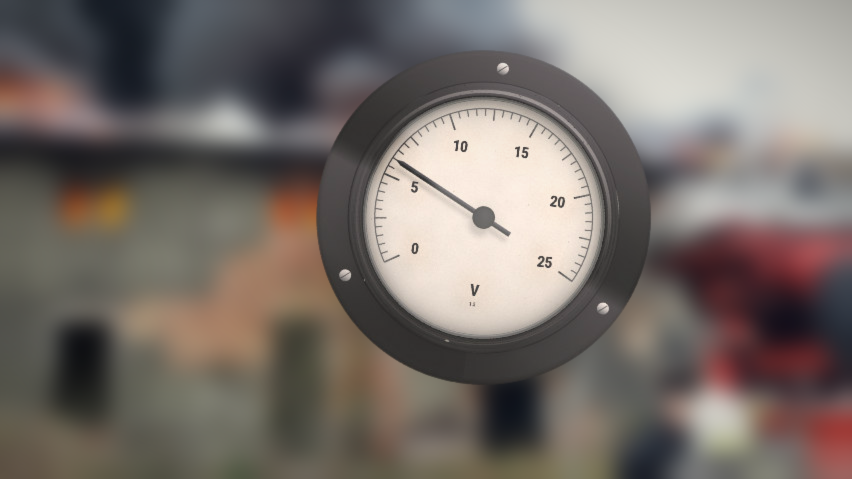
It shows 6; V
